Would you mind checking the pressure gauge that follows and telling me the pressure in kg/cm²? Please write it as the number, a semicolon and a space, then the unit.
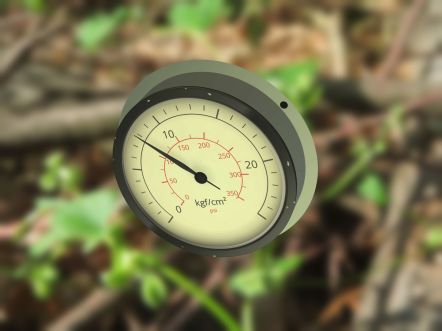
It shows 8; kg/cm²
